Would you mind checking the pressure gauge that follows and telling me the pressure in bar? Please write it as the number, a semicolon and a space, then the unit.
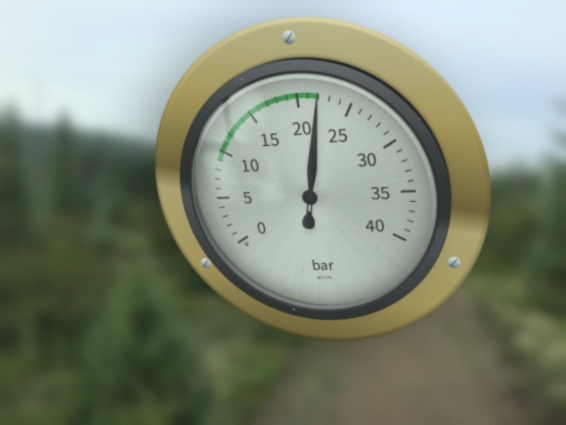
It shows 22; bar
